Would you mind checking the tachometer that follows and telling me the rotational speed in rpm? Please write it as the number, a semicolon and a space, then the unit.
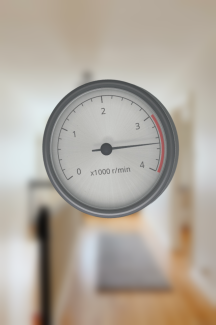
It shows 3500; rpm
